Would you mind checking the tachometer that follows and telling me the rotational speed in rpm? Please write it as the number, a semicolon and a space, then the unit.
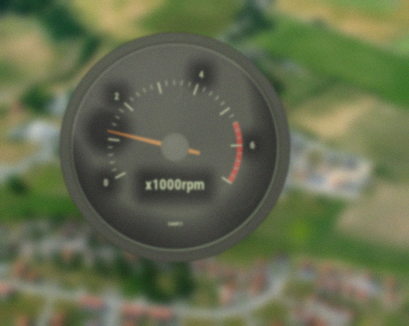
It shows 1200; rpm
